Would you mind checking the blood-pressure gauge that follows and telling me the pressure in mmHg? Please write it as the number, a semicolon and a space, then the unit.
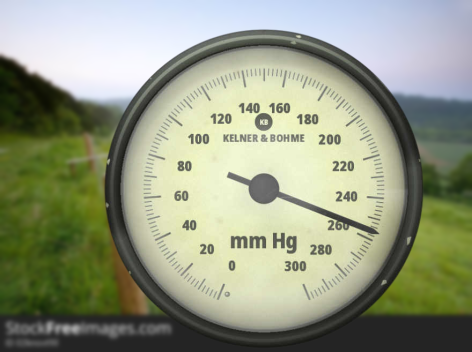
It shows 256; mmHg
